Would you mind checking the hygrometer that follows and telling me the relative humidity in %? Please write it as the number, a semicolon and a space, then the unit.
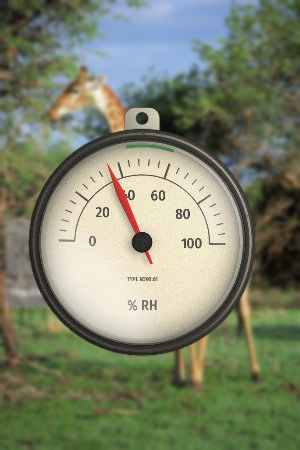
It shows 36; %
